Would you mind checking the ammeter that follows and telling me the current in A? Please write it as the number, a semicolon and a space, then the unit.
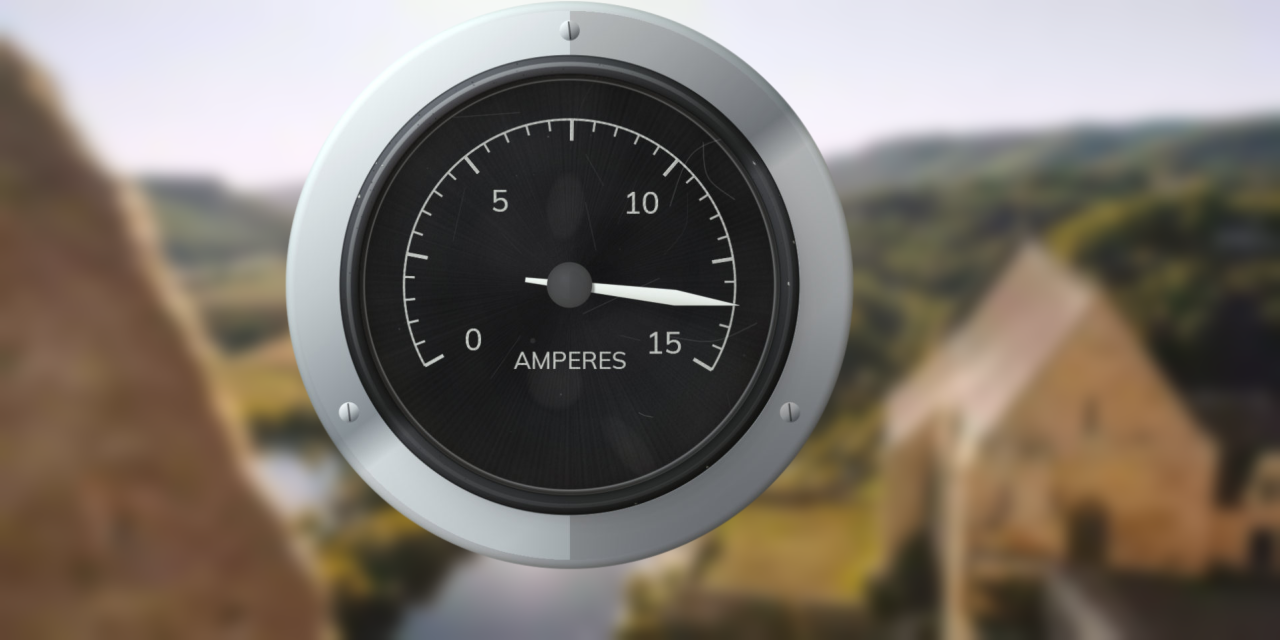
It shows 13.5; A
